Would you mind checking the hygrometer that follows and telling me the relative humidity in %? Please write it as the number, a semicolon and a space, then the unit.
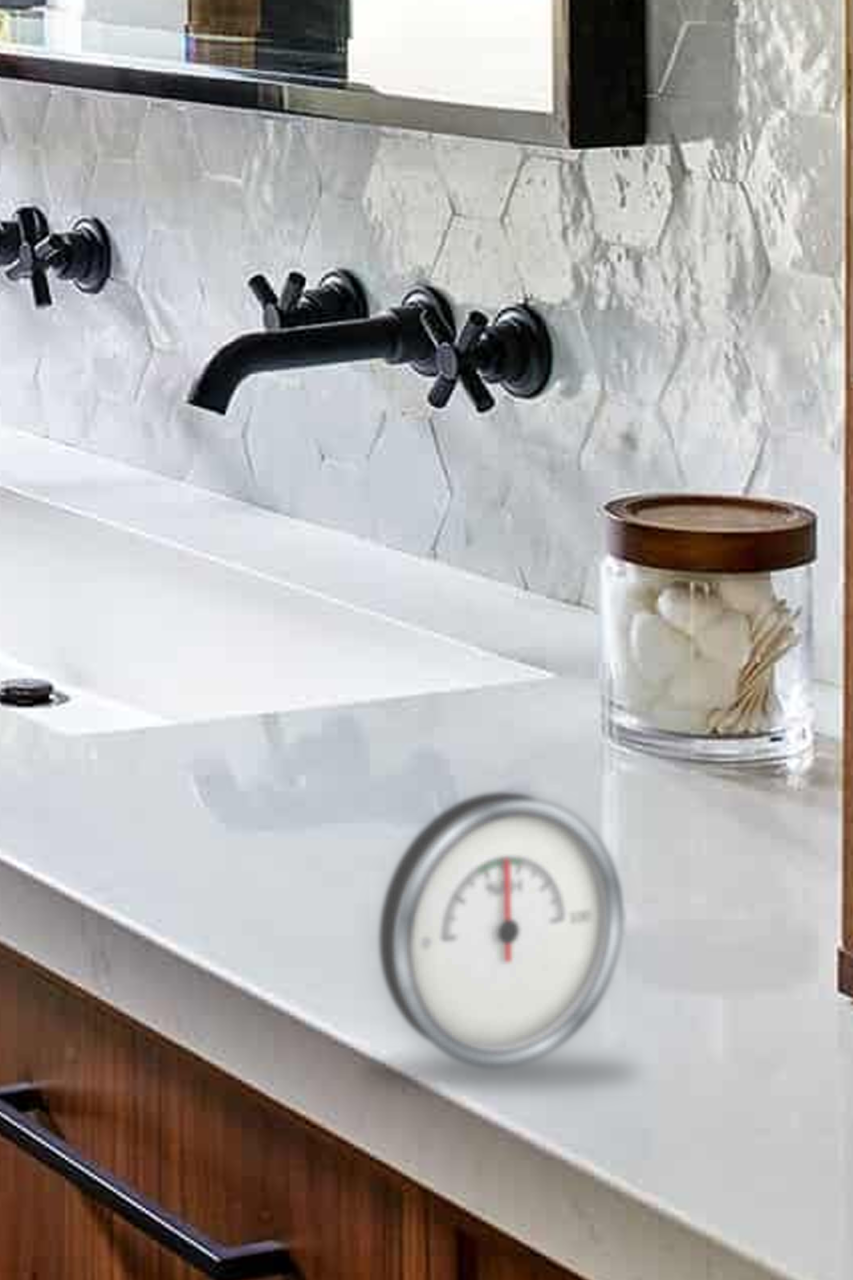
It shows 50; %
